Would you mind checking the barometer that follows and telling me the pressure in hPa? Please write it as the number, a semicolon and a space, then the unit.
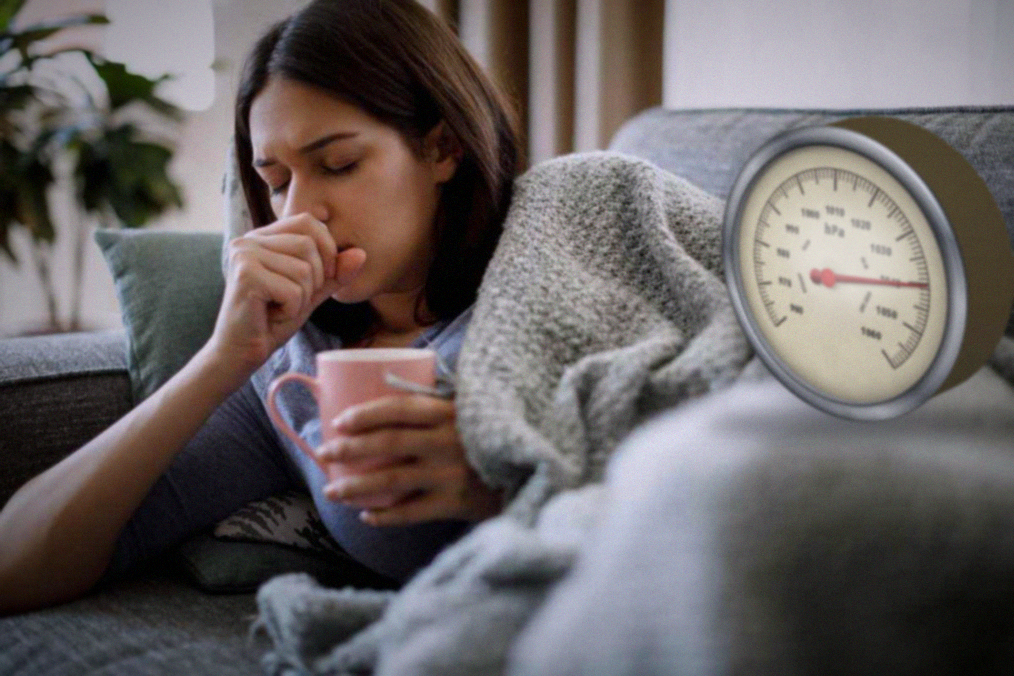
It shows 1040; hPa
